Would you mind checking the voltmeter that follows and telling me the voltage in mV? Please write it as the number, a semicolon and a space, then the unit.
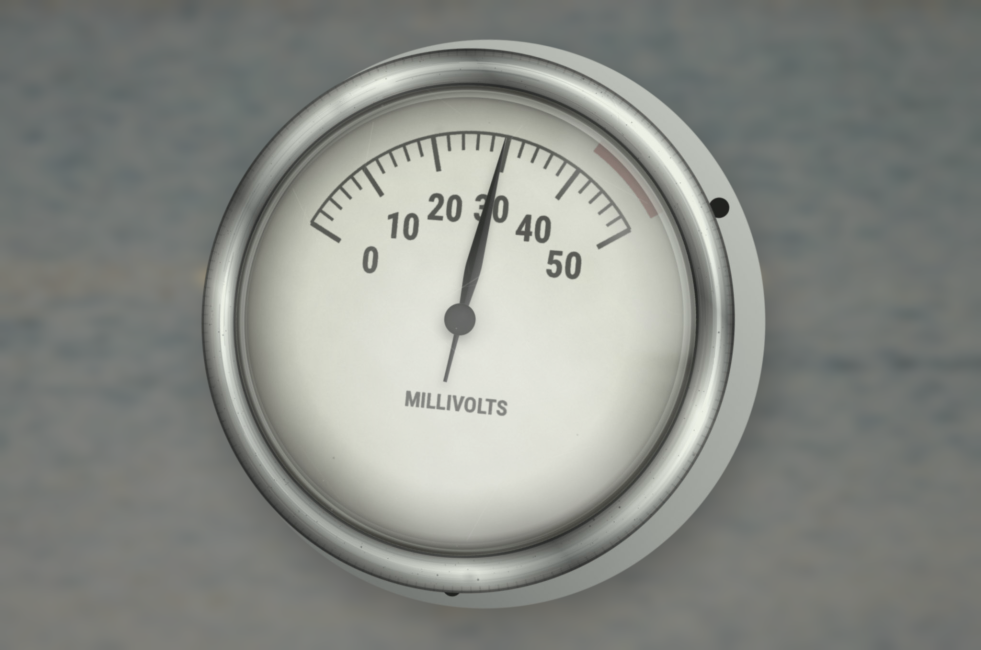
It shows 30; mV
